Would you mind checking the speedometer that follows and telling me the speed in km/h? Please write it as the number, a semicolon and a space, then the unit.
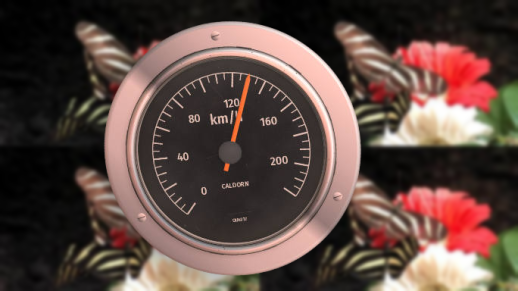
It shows 130; km/h
